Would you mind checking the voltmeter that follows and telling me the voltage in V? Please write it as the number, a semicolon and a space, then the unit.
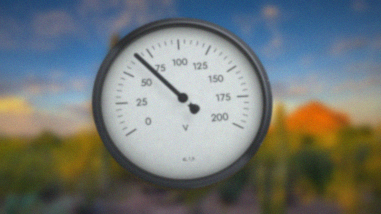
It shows 65; V
